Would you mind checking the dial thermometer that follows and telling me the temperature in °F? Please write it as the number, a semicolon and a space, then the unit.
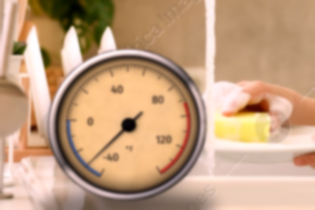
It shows -30; °F
